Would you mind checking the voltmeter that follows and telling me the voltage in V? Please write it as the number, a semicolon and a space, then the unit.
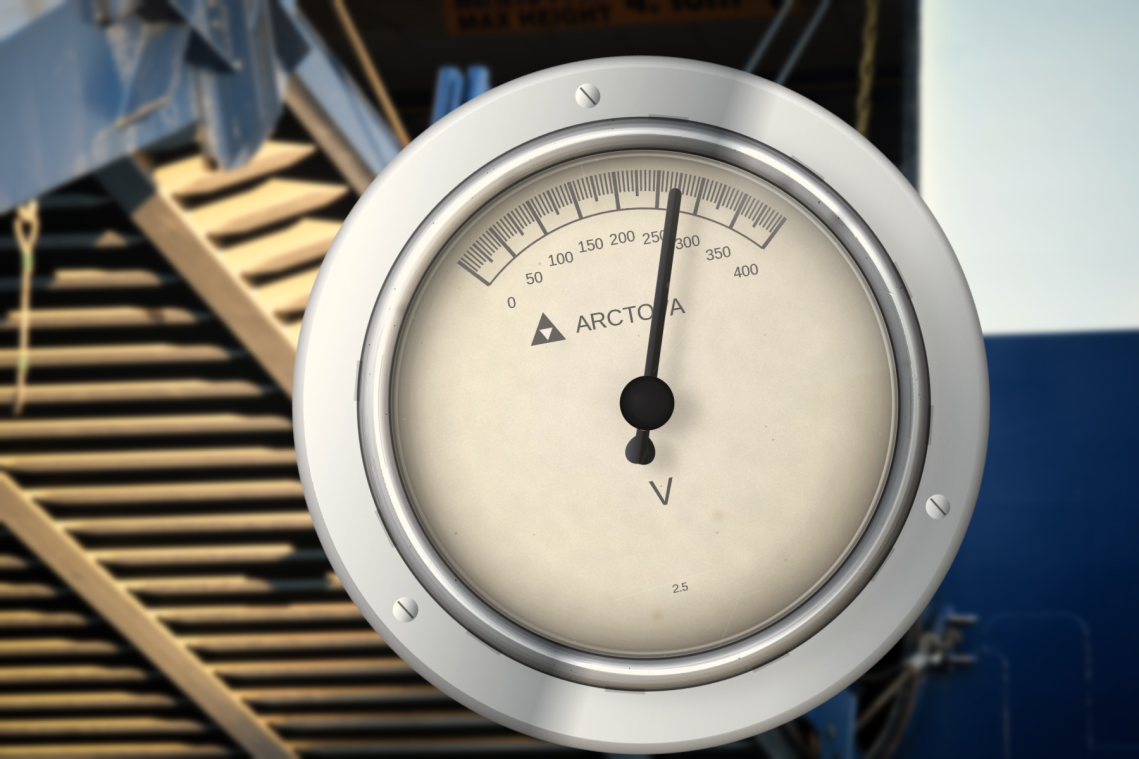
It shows 270; V
